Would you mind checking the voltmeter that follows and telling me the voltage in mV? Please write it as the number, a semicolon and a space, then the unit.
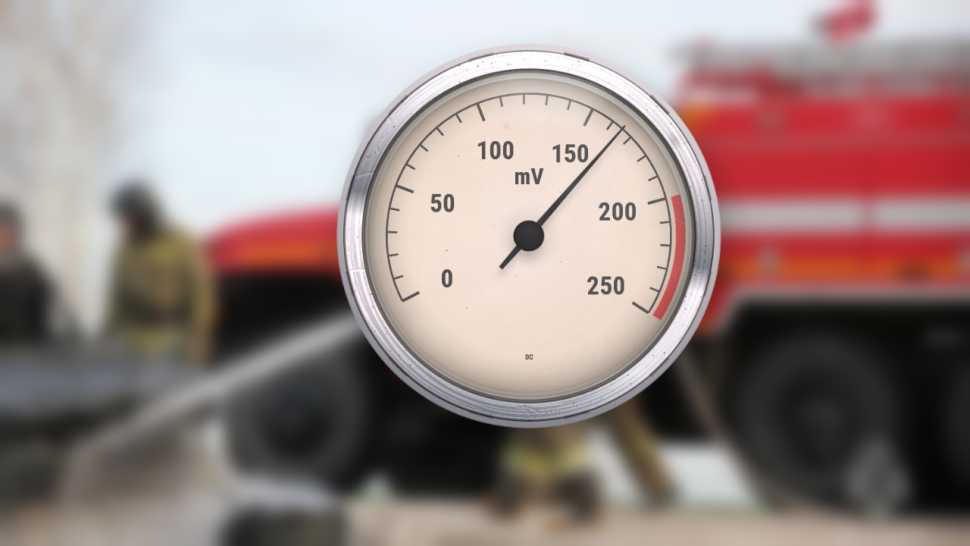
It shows 165; mV
